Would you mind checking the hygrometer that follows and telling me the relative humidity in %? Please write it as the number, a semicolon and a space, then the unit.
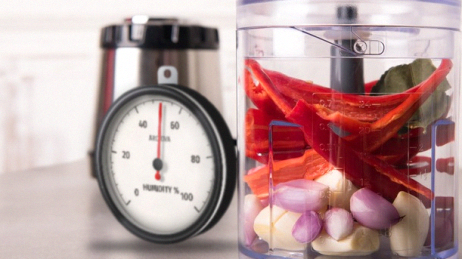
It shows 52; %
